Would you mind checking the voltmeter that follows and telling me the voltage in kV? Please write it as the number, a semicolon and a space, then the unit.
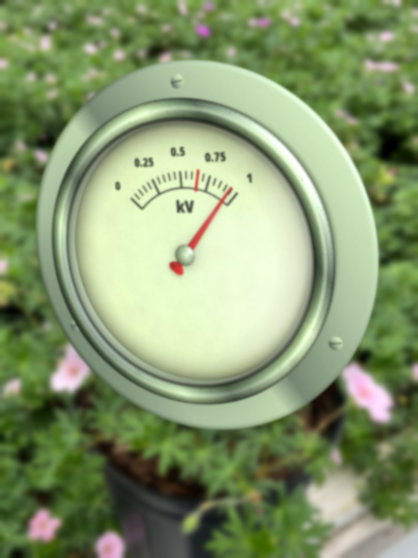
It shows 0.95; kV
